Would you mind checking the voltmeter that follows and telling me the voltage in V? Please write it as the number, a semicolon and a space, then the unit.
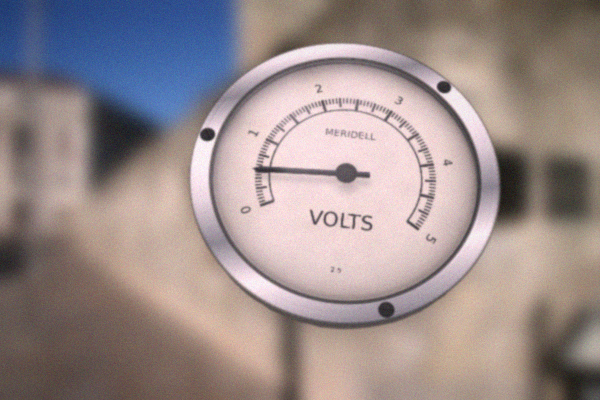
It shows 0.5; V
